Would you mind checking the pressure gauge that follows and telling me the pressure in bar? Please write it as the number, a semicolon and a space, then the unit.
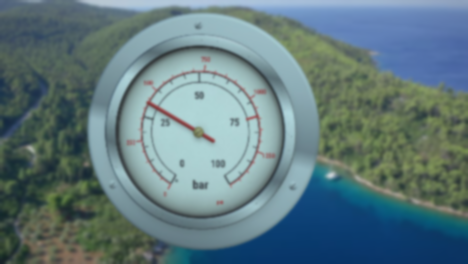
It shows 30; bar
